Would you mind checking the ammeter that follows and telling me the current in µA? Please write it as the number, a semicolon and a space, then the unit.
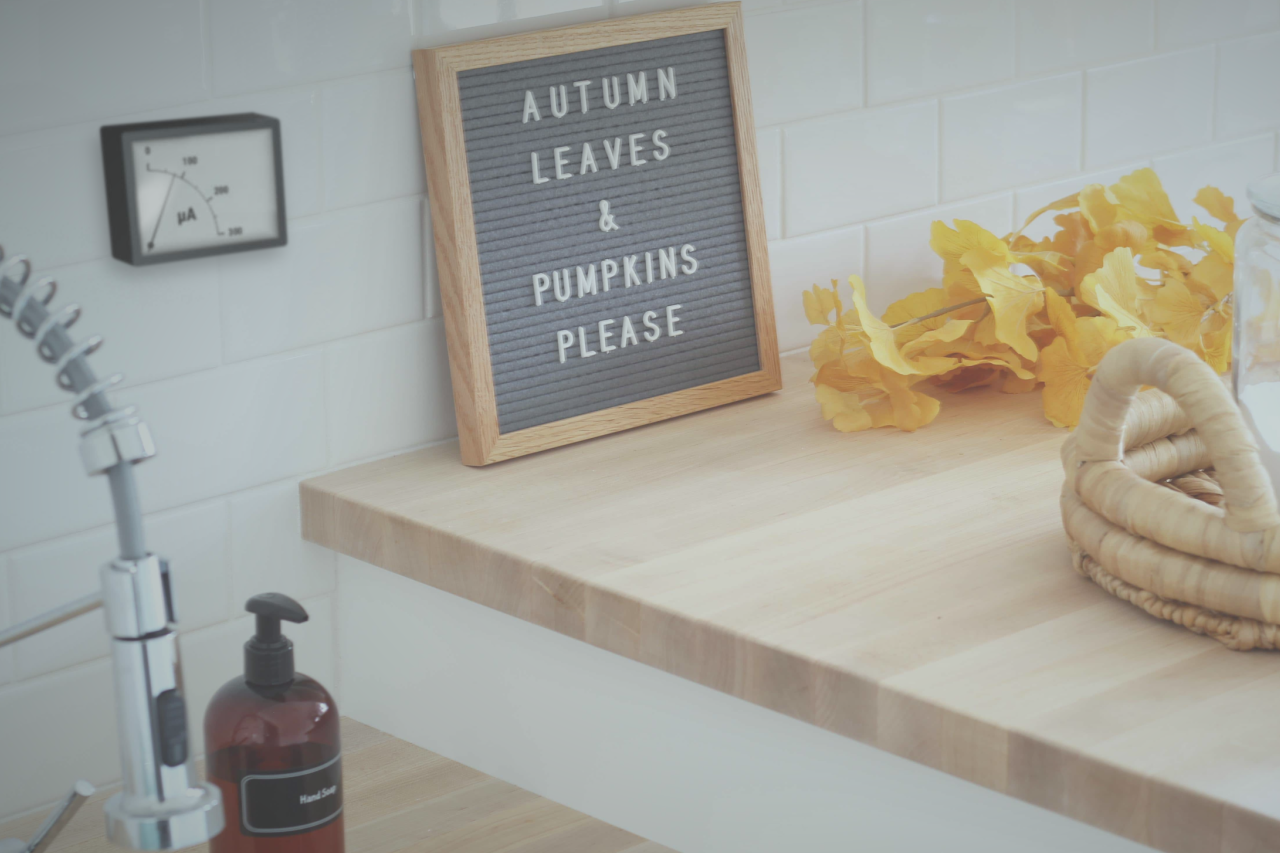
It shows 75; µA
